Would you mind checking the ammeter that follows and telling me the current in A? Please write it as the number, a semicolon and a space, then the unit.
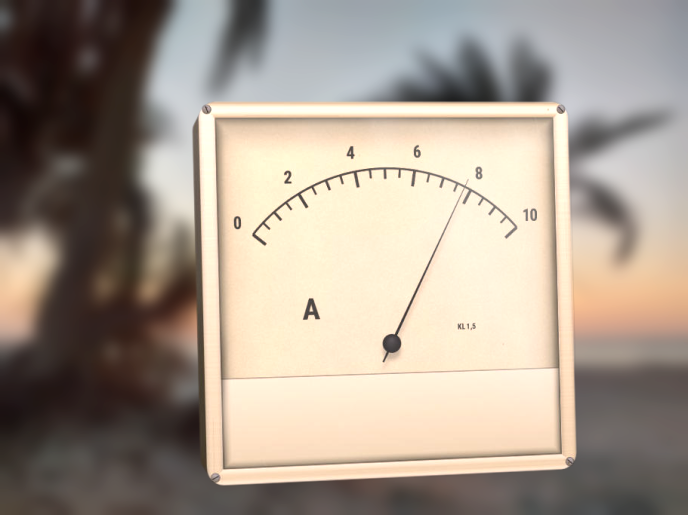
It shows 7.75; A
